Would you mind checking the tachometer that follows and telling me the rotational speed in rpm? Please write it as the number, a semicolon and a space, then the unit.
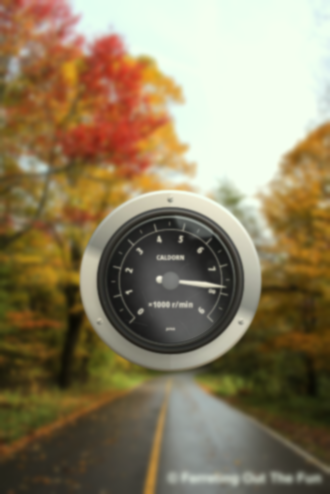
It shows 7750; rpm
